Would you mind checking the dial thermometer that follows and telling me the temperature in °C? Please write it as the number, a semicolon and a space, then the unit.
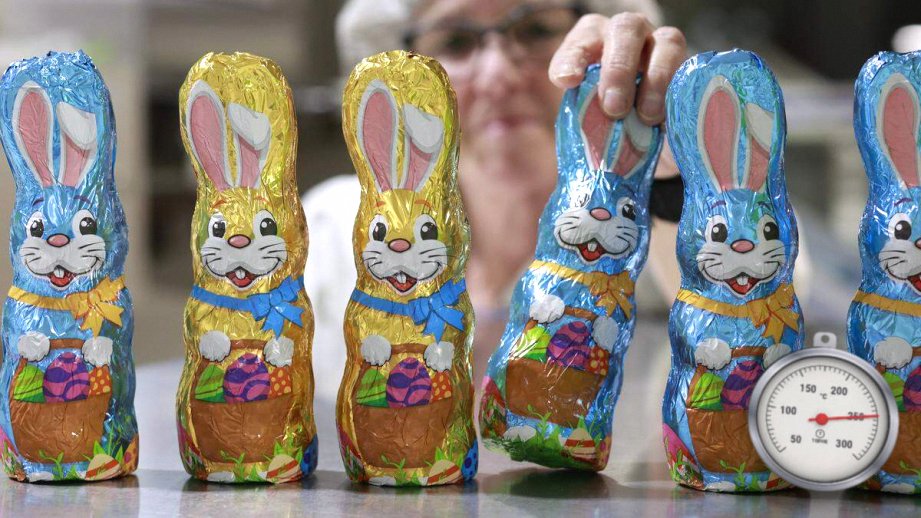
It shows 250; °C
